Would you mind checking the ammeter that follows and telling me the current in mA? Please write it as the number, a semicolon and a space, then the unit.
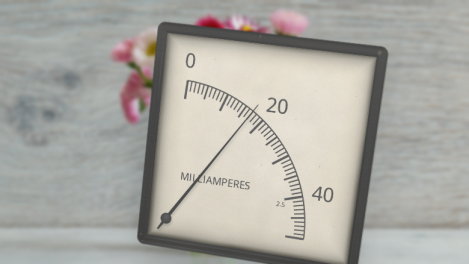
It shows 17; mA
